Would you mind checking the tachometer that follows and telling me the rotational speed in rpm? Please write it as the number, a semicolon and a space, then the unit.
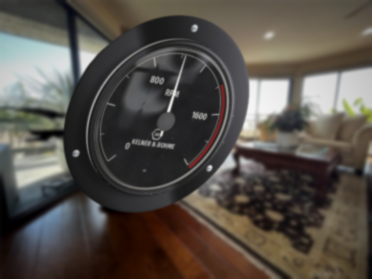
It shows 1000; rpm
